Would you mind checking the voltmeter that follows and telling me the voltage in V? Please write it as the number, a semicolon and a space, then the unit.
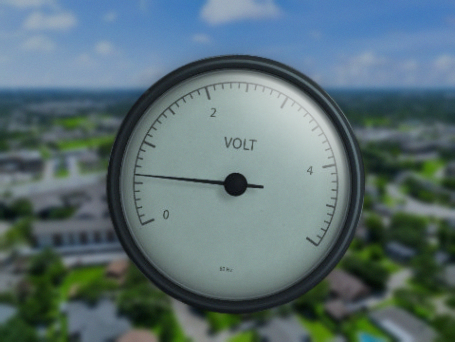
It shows 0.6; V
